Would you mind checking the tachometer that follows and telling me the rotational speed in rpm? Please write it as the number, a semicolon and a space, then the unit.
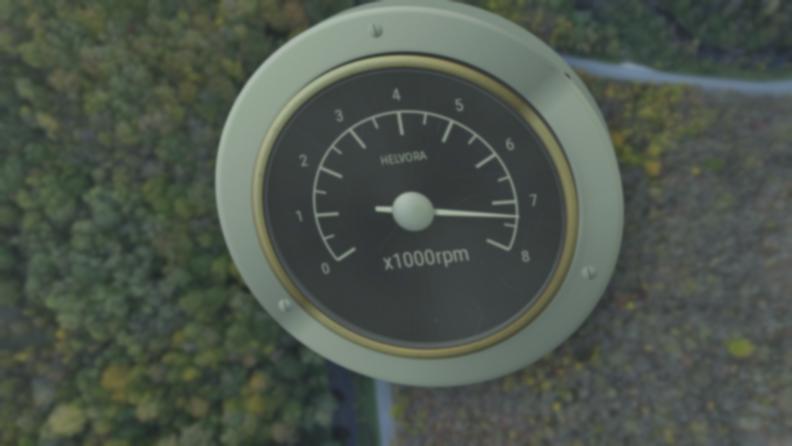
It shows 7250; rpm
